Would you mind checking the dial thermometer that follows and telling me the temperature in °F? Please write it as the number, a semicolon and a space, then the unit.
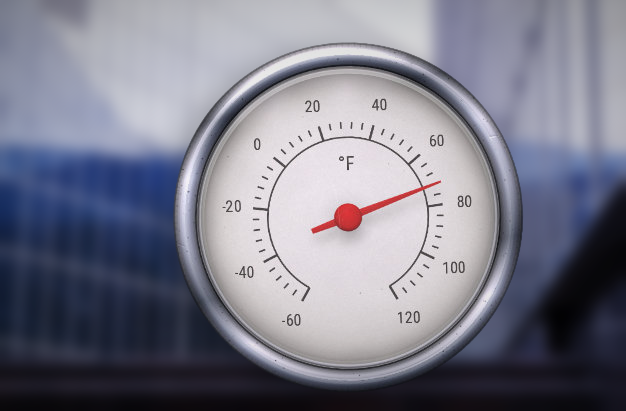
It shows 72; °F
